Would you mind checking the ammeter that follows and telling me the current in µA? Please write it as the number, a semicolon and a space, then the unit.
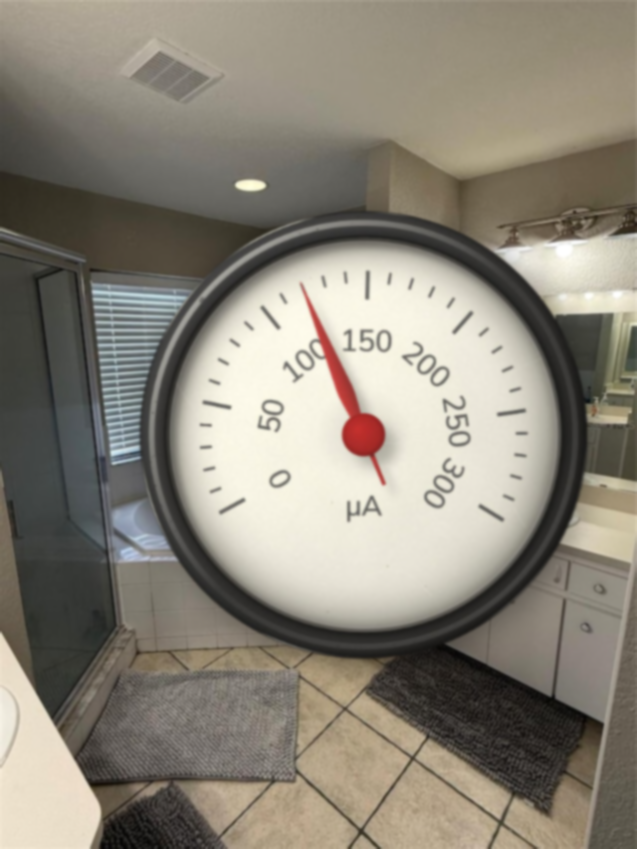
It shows 120; µA
